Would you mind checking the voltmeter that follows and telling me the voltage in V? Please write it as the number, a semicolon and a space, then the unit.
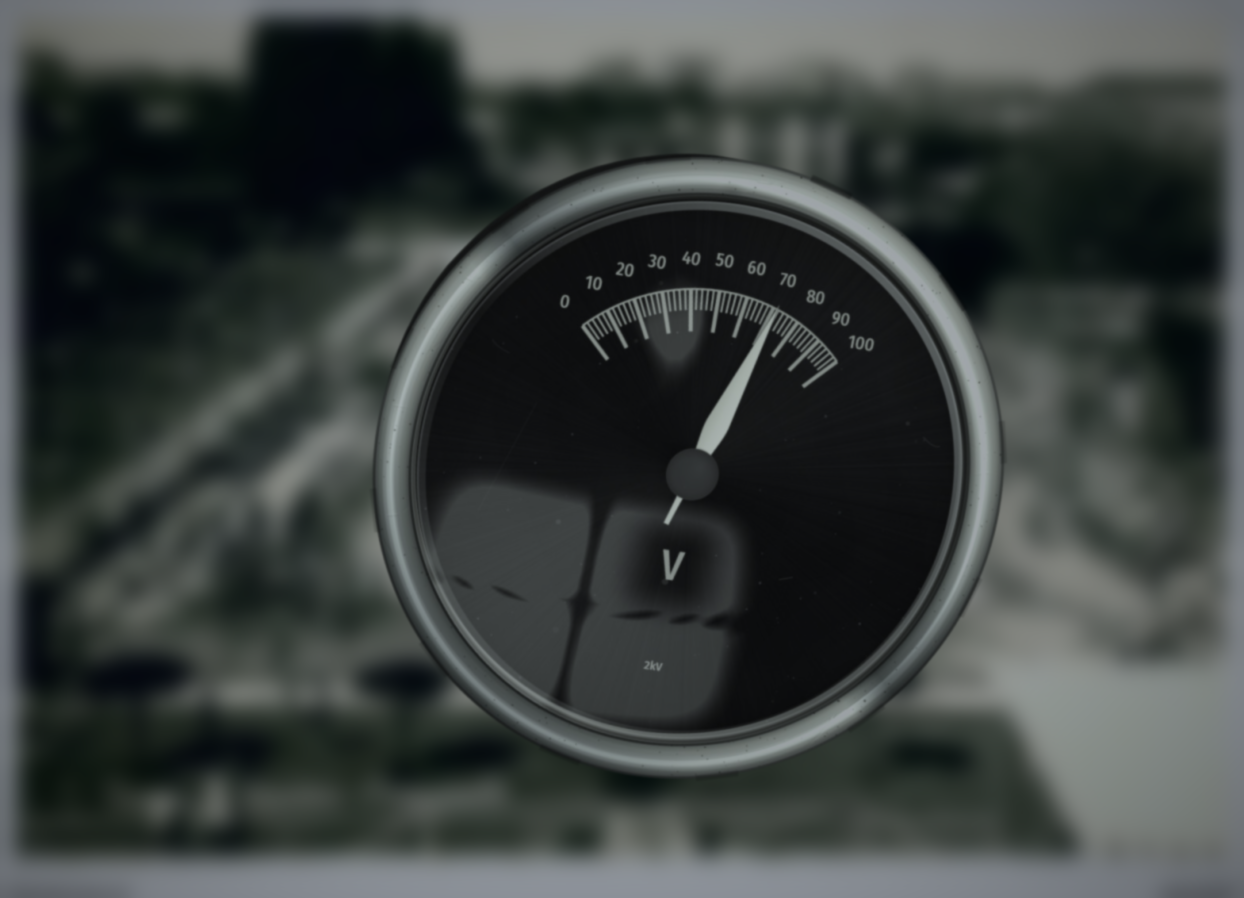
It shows 70; V
